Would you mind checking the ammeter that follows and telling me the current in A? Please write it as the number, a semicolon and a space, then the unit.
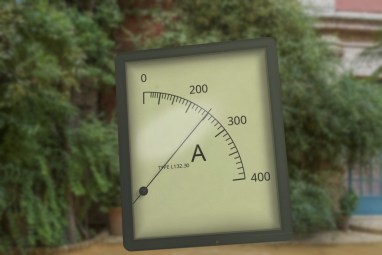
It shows 250; A
